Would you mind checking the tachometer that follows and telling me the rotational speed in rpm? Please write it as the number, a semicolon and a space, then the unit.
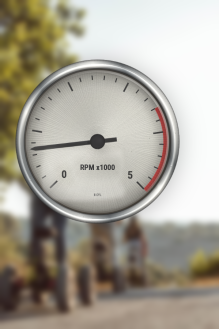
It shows 700; rpm
